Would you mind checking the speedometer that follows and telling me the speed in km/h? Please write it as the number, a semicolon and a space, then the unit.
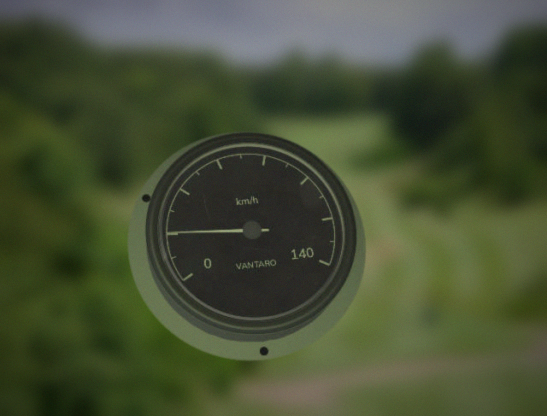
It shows 20; km/h
